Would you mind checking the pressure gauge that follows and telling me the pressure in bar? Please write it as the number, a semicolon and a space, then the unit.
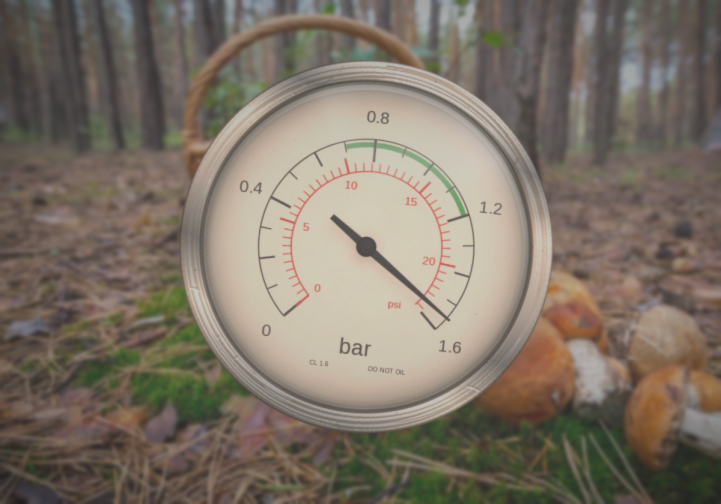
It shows 1.55; bar
